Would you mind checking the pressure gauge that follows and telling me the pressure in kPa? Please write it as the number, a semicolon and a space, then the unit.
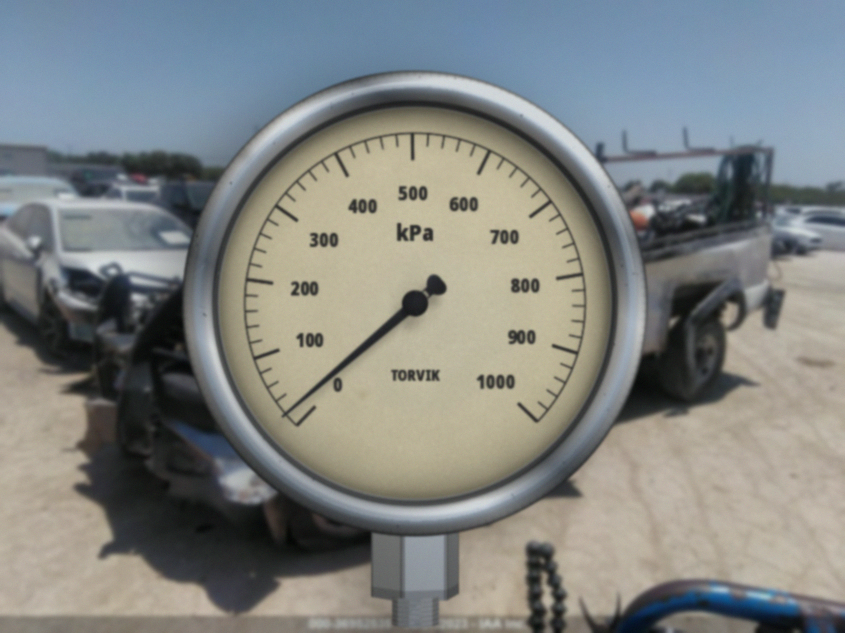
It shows 20; kPa
